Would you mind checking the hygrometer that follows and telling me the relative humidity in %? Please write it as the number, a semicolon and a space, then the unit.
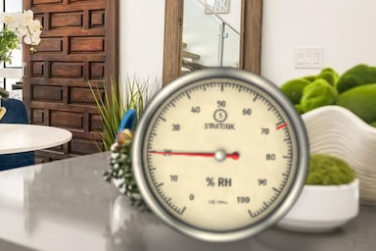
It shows 20; %
